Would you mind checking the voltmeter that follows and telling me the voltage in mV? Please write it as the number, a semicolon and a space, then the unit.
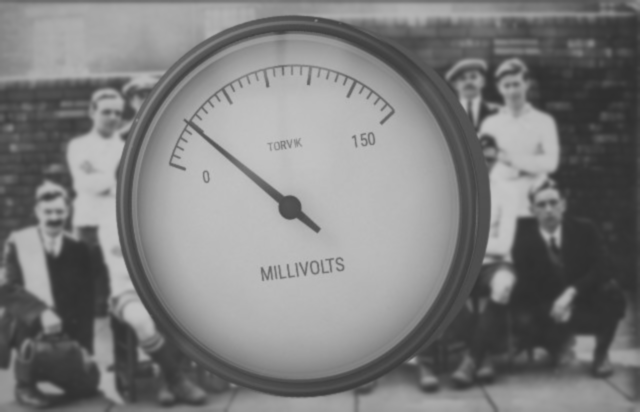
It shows 25; mV
